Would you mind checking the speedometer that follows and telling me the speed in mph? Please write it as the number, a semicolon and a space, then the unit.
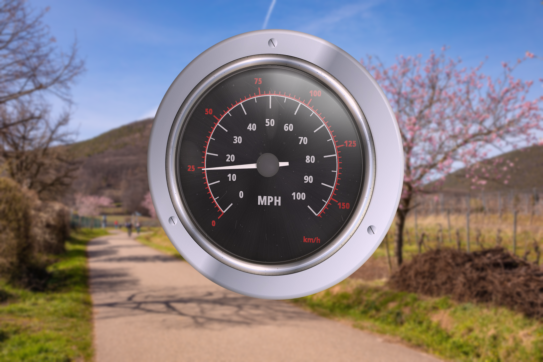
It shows 15; mph
